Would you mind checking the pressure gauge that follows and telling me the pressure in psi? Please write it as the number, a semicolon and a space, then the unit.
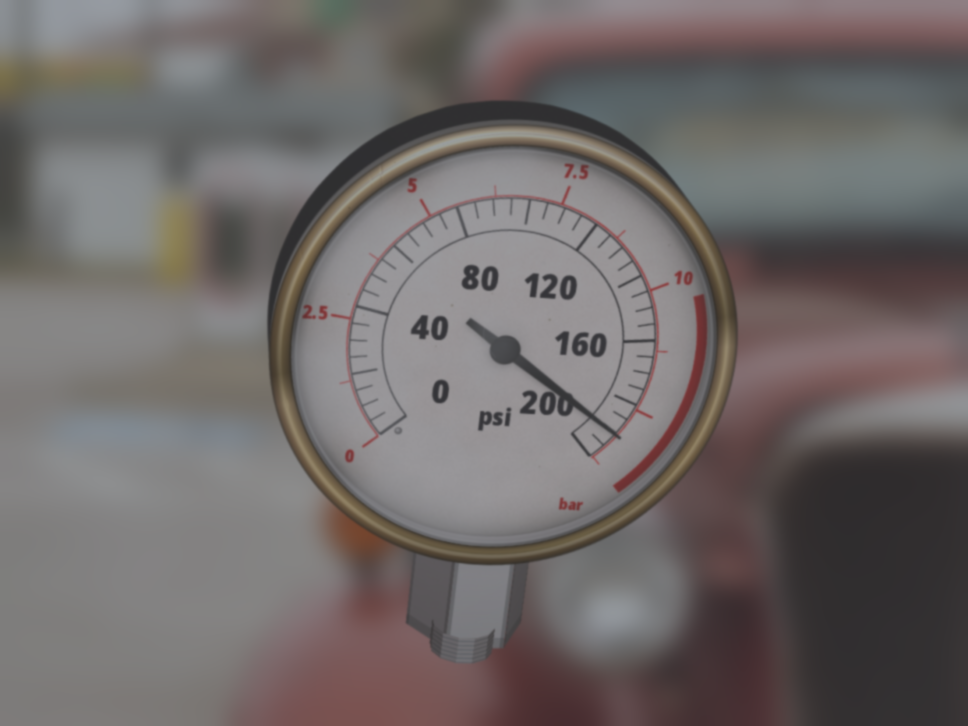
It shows 190; psi
